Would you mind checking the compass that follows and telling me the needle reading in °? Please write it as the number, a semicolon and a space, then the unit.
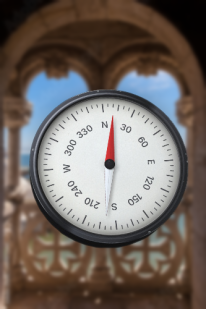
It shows 10; °
